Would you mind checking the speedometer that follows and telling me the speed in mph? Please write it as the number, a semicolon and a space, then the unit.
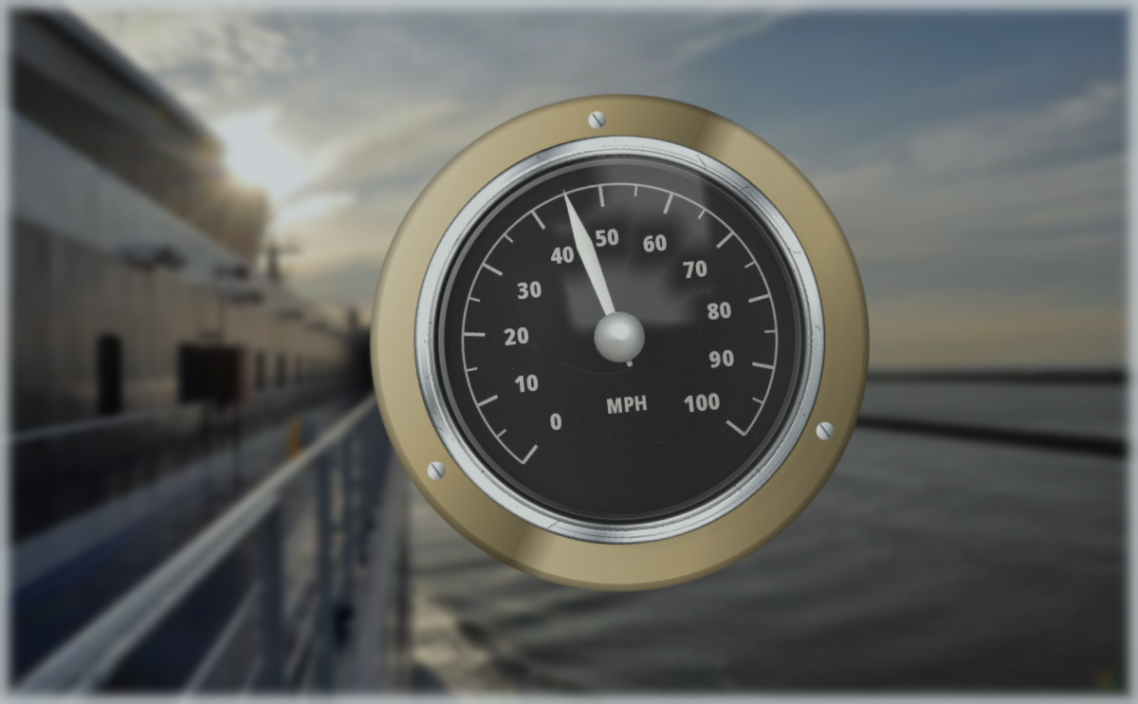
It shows 45; mph
